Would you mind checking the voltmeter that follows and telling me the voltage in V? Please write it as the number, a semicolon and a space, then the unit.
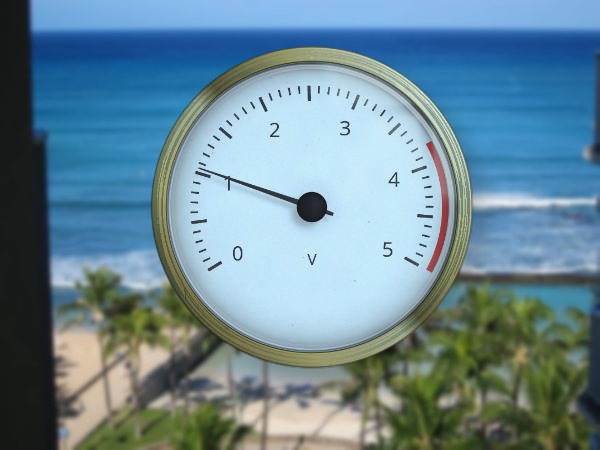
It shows 1.05; V
